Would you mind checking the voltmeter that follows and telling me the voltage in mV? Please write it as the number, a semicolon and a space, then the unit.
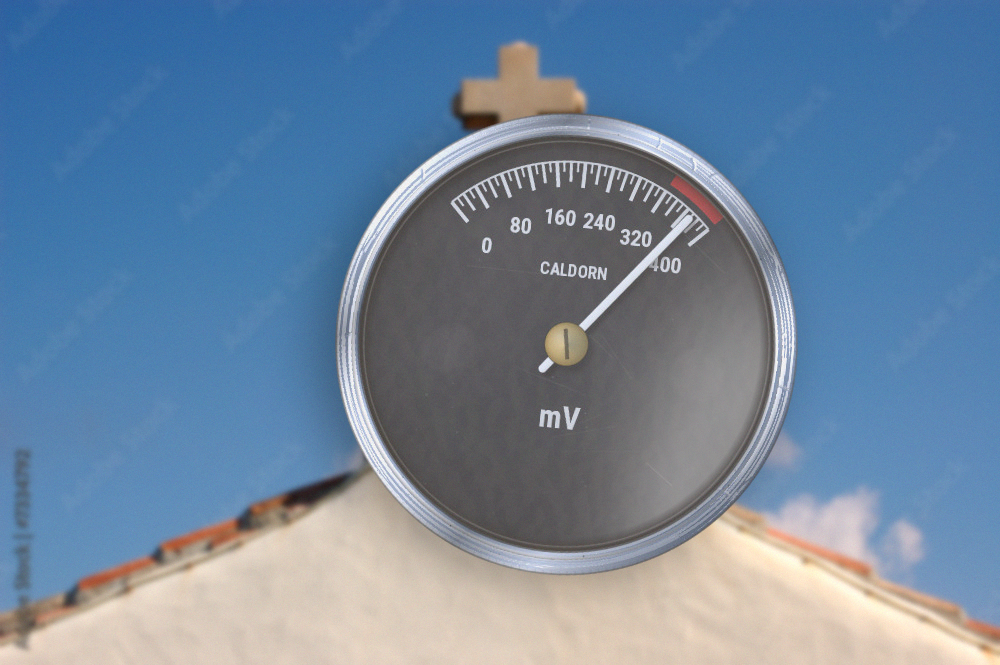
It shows 370; mV
